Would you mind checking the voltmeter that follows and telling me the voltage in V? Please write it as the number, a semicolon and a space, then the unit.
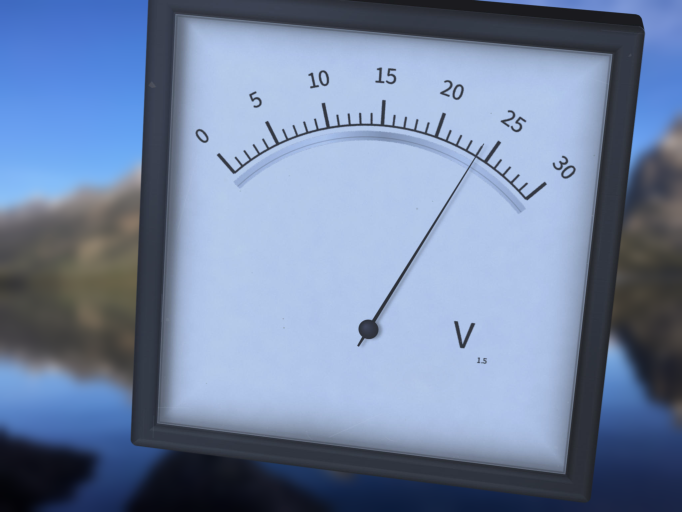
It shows 24; V
